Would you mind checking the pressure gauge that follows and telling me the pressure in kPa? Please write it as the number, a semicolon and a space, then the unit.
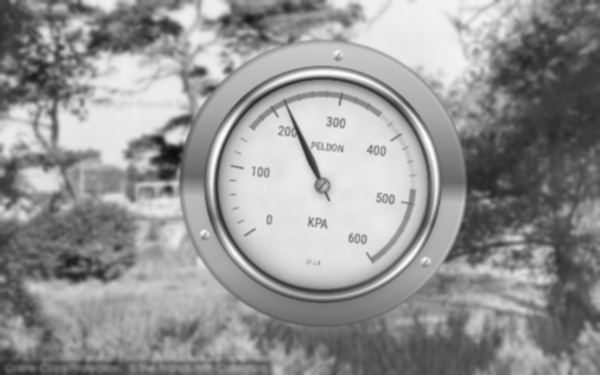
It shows 220; kPa
